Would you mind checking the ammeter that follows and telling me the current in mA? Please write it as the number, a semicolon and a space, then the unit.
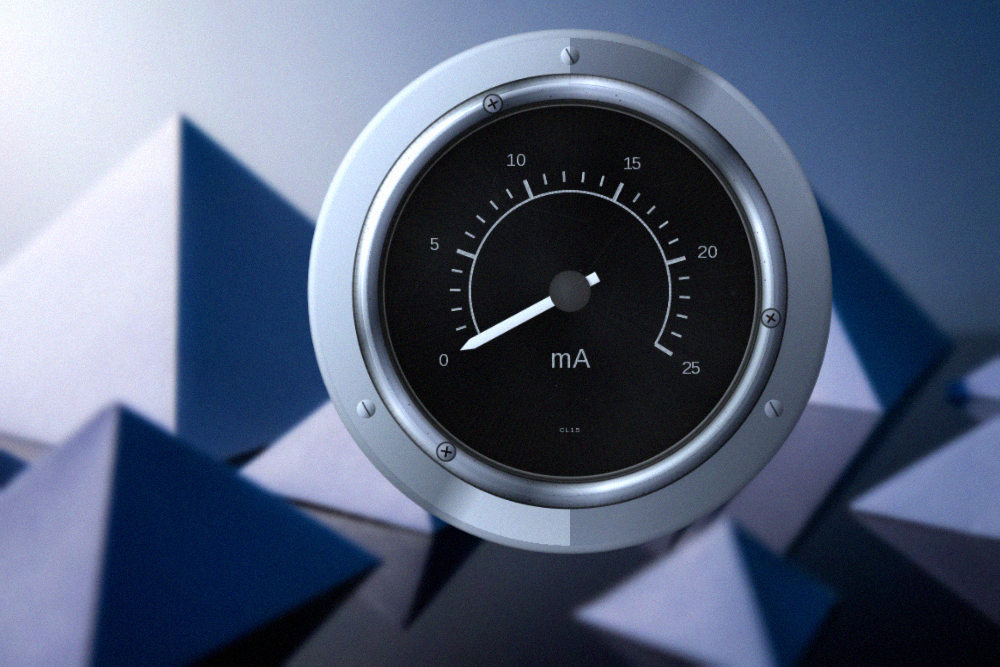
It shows 0; mA
